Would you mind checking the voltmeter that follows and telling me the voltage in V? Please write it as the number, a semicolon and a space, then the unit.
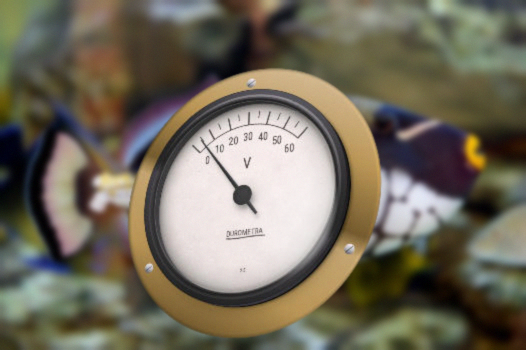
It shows 5; V
